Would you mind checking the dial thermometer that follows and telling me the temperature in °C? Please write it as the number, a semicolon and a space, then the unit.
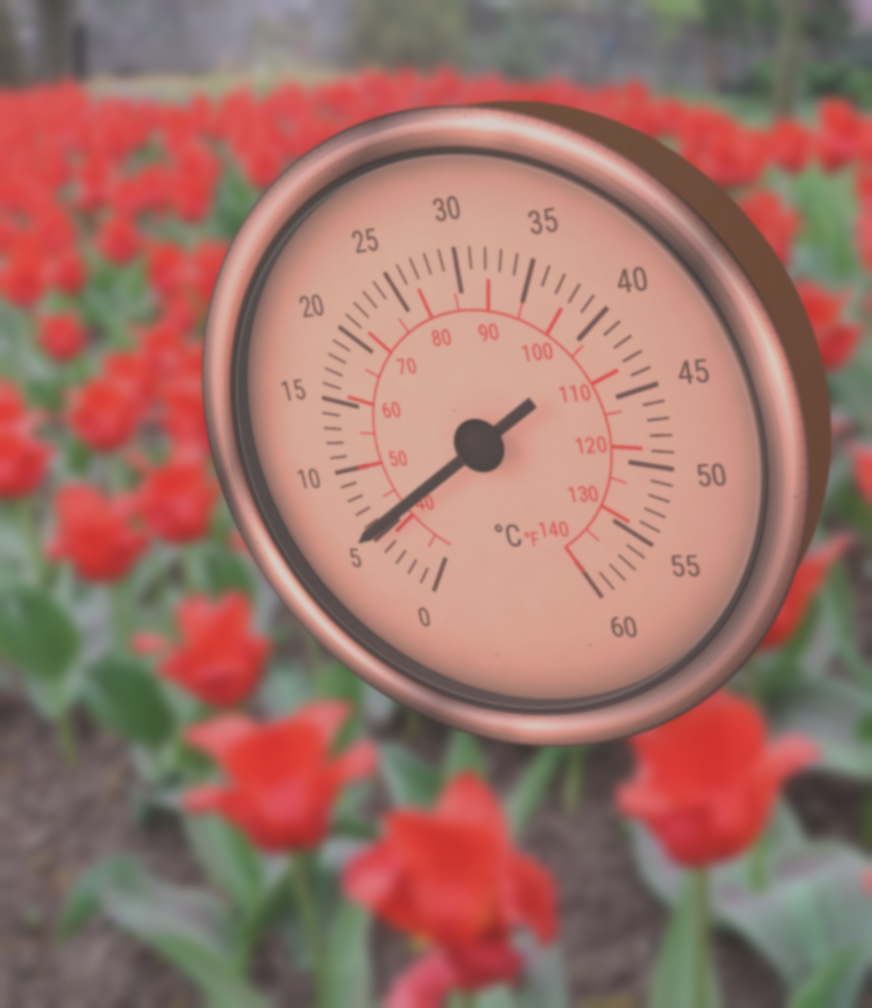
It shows 5.5; °C
